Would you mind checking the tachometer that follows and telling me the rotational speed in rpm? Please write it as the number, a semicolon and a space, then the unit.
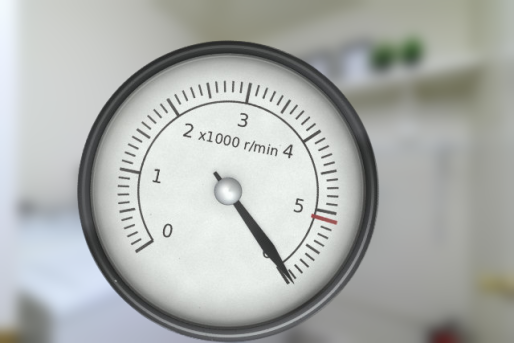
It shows 5950; rpm
